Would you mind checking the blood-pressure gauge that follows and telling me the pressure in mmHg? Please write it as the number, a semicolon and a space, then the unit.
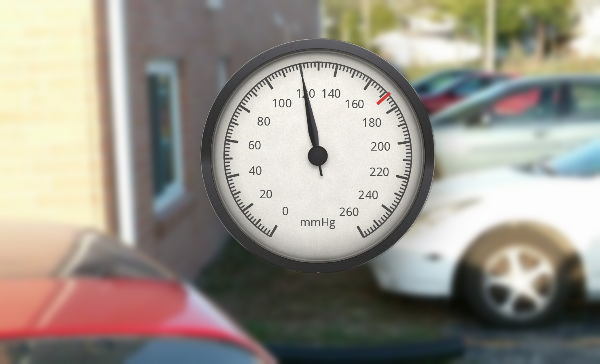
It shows 120; mmHg
